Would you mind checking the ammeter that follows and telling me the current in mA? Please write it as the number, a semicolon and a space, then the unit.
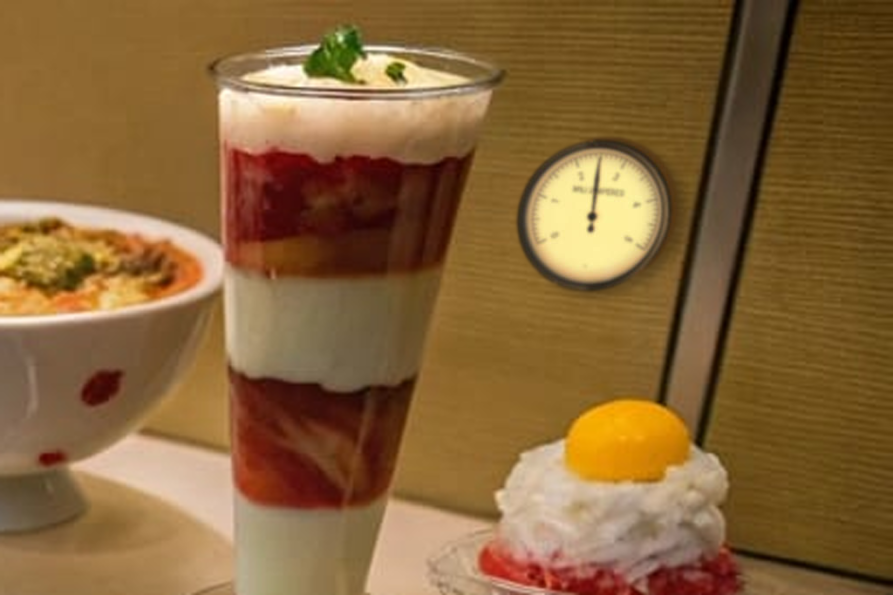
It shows 2.5; mA
